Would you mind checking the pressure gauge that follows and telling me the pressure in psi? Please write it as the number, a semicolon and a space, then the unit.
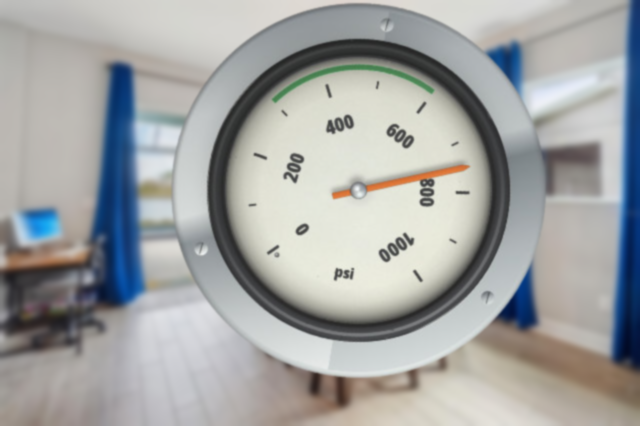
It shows 750; psi
